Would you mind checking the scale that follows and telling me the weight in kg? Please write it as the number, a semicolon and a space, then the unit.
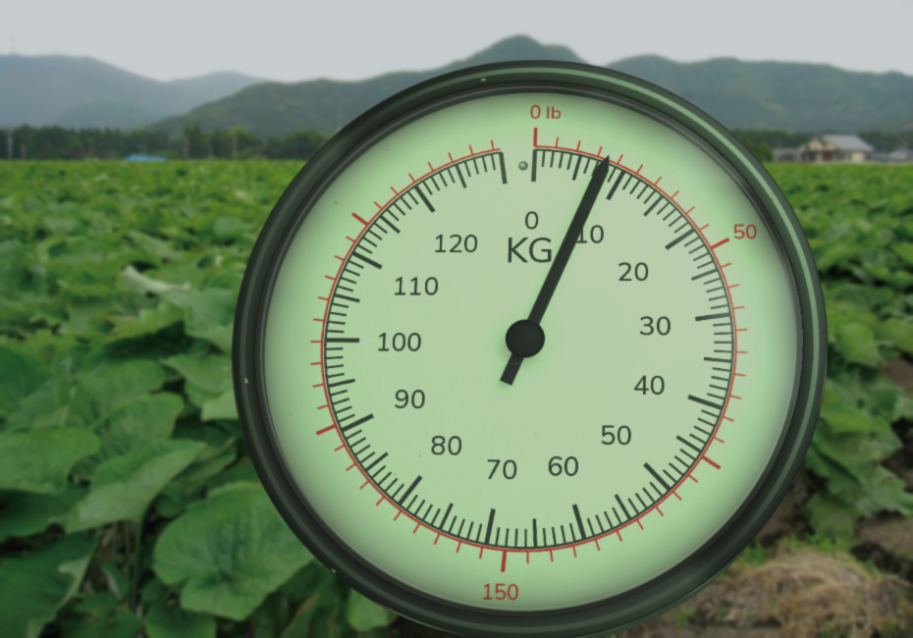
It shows 8; kg
